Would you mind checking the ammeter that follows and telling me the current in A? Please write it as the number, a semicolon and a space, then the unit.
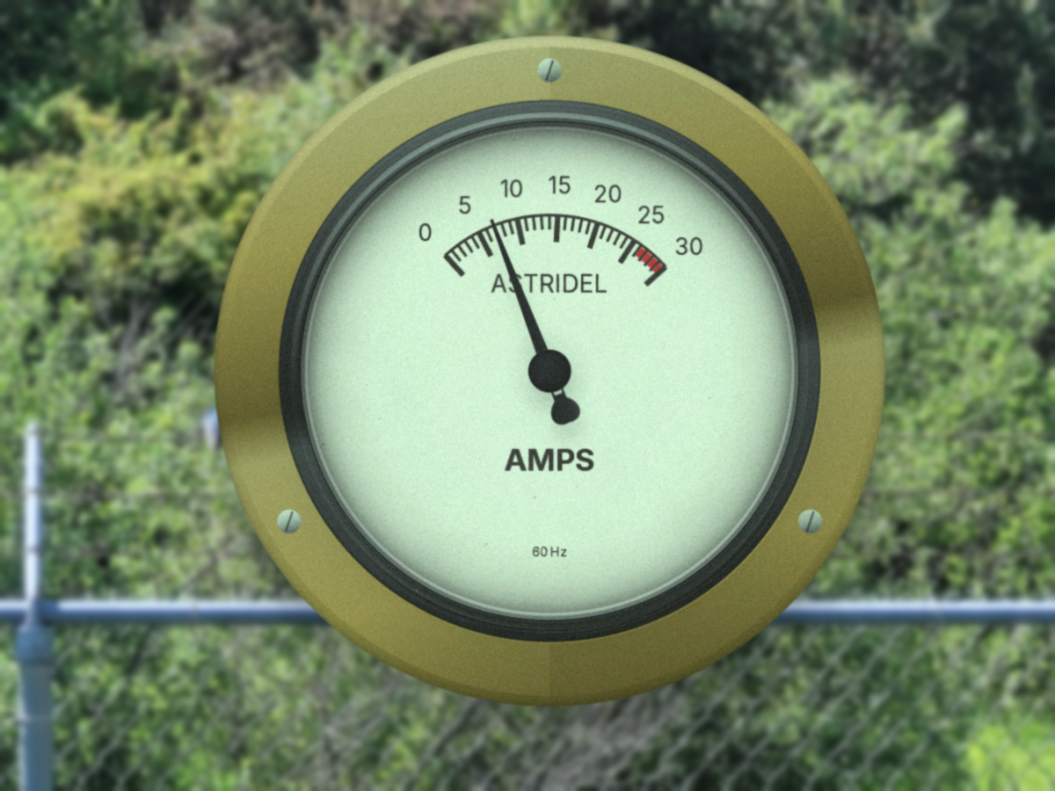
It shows 7; A
